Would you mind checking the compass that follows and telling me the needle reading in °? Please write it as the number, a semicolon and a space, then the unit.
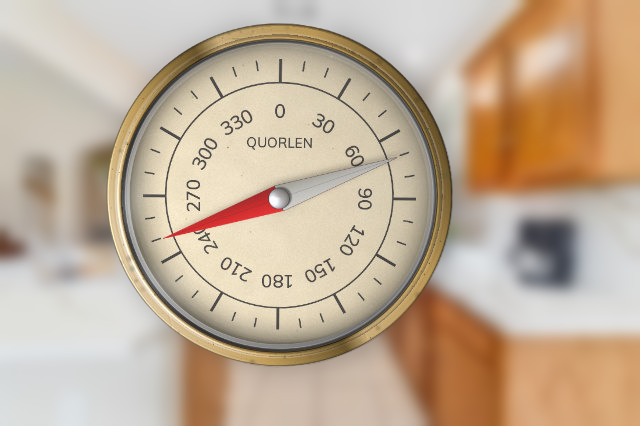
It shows 250; °
